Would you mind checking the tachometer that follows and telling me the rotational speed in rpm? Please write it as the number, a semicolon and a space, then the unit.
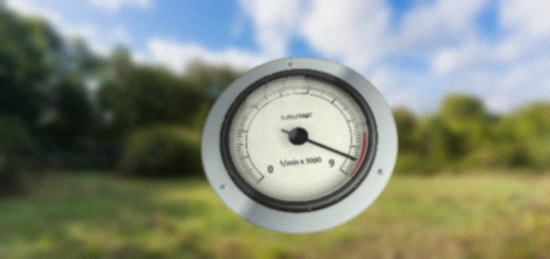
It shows 8500; rpm
